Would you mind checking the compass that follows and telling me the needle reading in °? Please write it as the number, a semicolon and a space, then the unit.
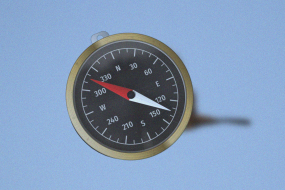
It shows 315; °
